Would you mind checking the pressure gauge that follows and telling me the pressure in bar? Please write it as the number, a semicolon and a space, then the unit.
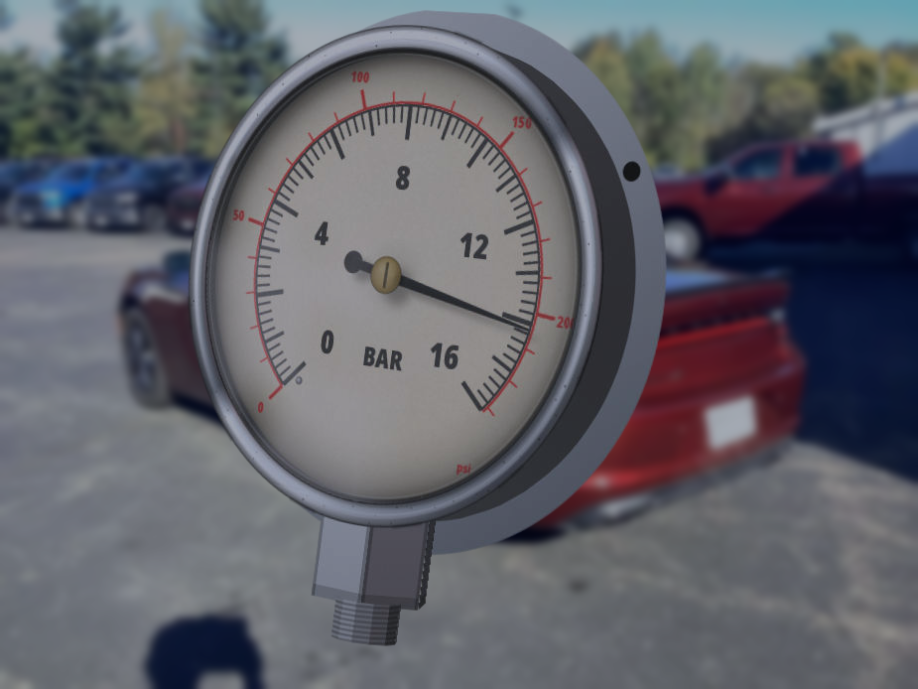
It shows 14.1; bar
